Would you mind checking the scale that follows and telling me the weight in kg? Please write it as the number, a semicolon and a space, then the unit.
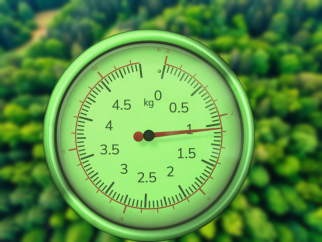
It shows 1.05; kg
